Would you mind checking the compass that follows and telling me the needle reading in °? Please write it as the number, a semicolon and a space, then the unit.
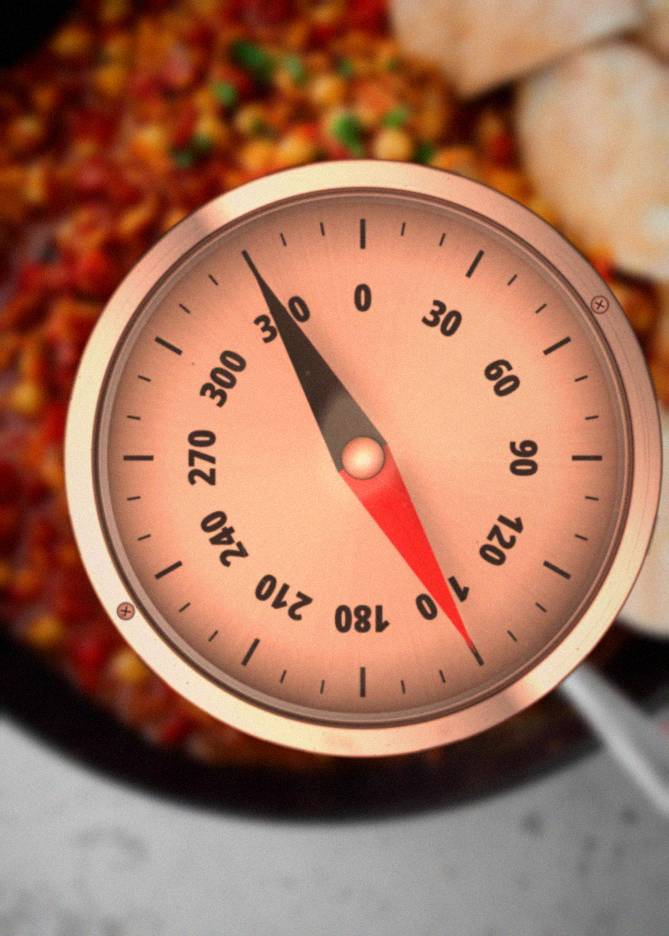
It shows 150; °
